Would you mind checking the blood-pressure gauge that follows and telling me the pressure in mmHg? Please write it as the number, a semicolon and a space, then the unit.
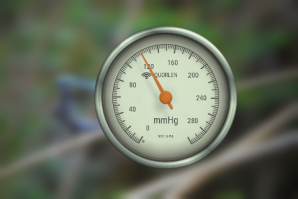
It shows 120; mmHg
